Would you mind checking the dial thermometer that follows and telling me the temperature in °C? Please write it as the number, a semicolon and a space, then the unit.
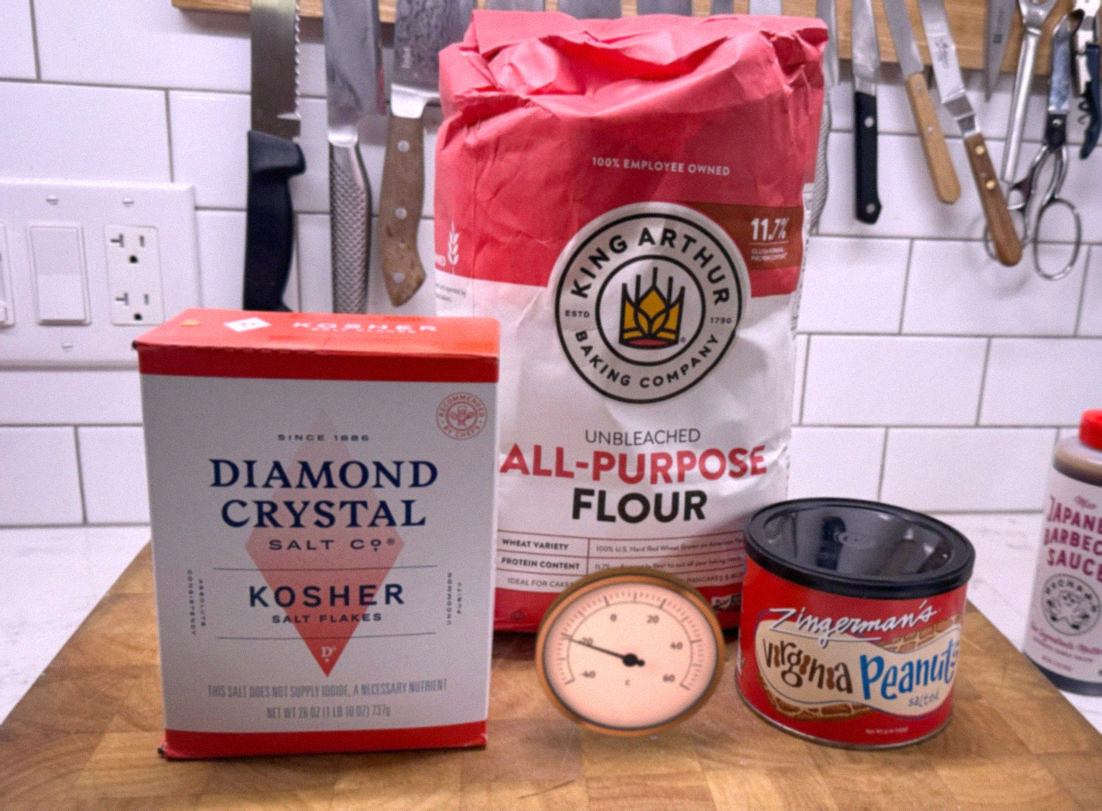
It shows -20; °C
